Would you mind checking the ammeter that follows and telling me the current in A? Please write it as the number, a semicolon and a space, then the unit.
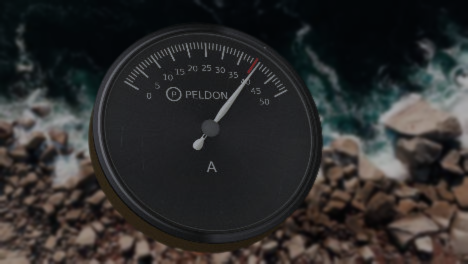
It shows 40; A
